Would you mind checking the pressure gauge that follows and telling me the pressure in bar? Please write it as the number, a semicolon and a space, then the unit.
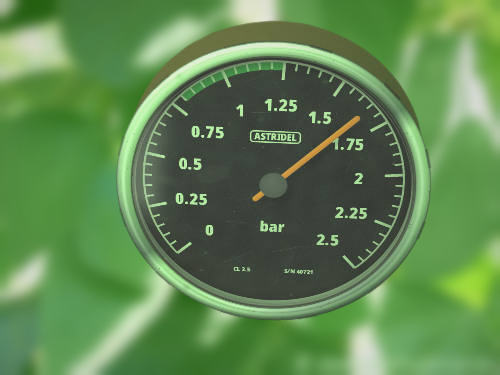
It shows 1.65; bar
